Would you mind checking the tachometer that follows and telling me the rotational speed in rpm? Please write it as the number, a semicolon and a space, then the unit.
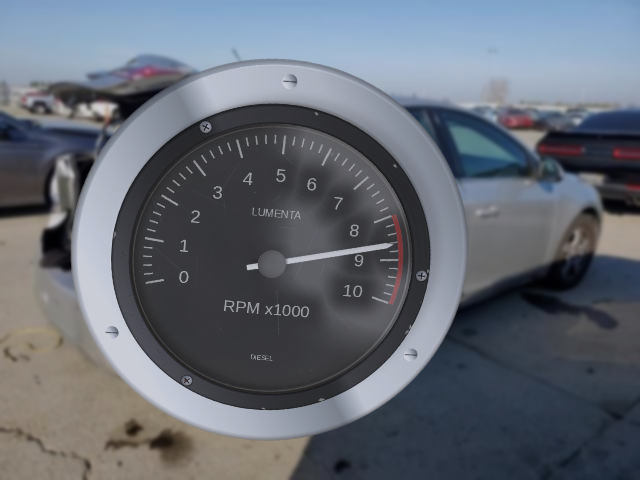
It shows 8600; rpm
